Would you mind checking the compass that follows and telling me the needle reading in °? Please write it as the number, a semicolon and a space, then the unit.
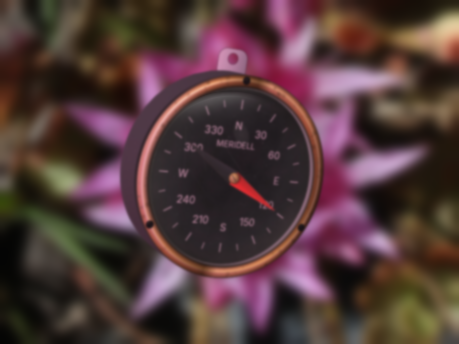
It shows 120; °
